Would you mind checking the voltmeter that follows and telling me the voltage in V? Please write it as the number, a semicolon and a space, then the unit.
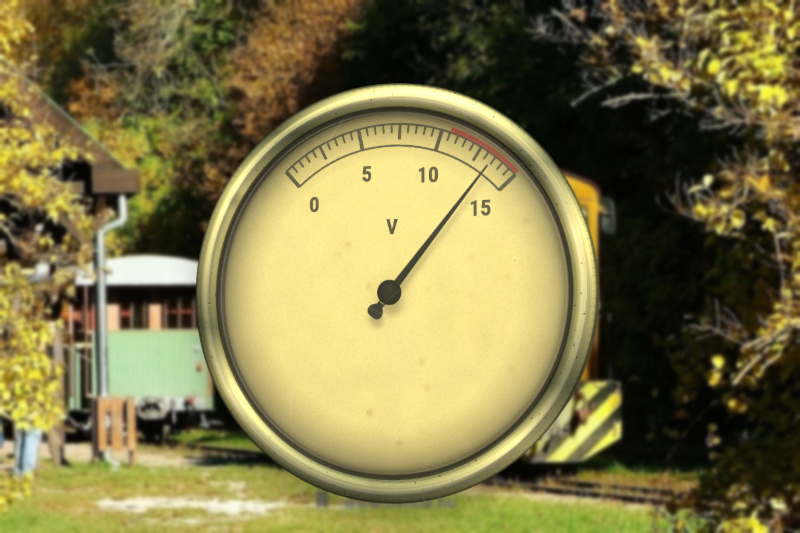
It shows 13.5; V
